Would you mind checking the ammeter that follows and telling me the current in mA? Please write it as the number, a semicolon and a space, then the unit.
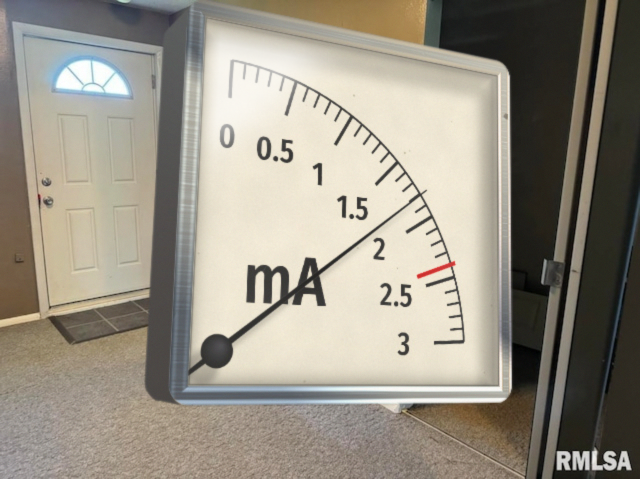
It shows 1.8; mA
